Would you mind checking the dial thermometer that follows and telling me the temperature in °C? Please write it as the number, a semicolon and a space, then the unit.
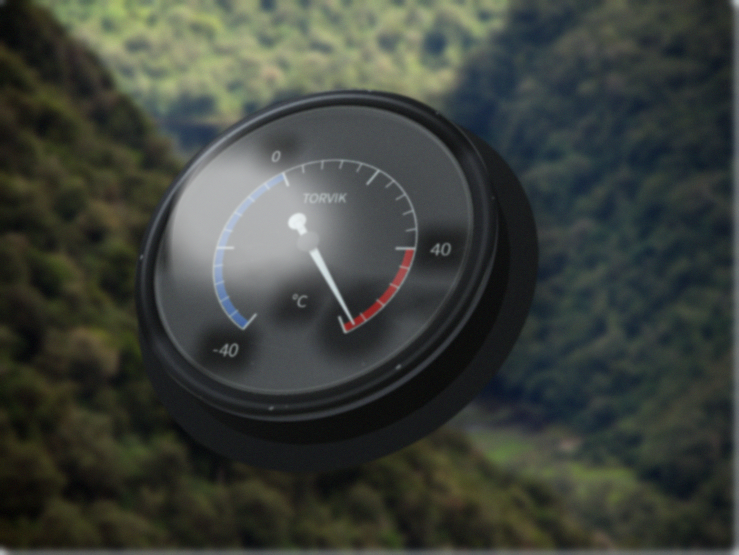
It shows 58; °C
